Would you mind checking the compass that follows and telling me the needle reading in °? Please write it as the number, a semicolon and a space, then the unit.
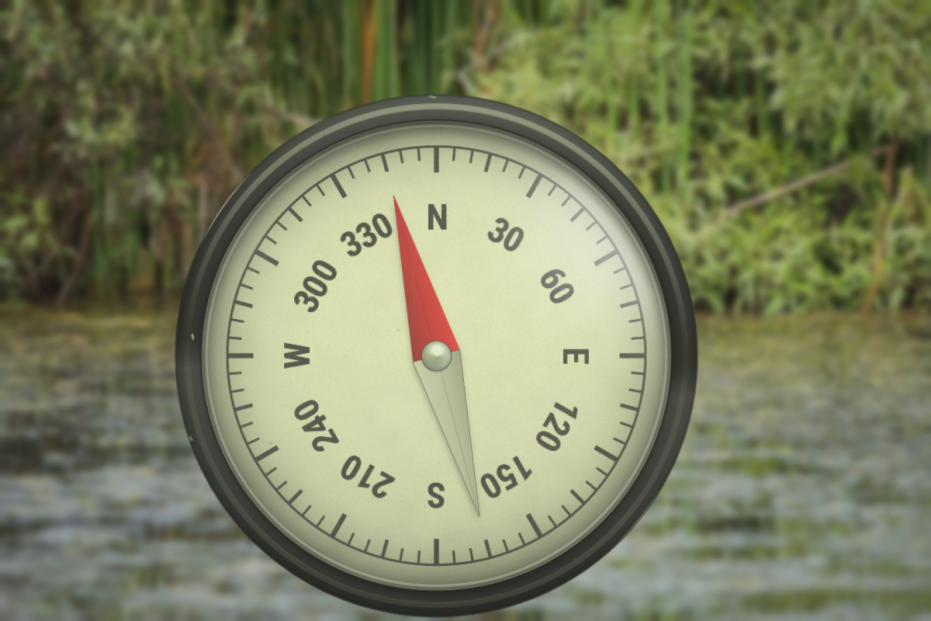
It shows 345; °
